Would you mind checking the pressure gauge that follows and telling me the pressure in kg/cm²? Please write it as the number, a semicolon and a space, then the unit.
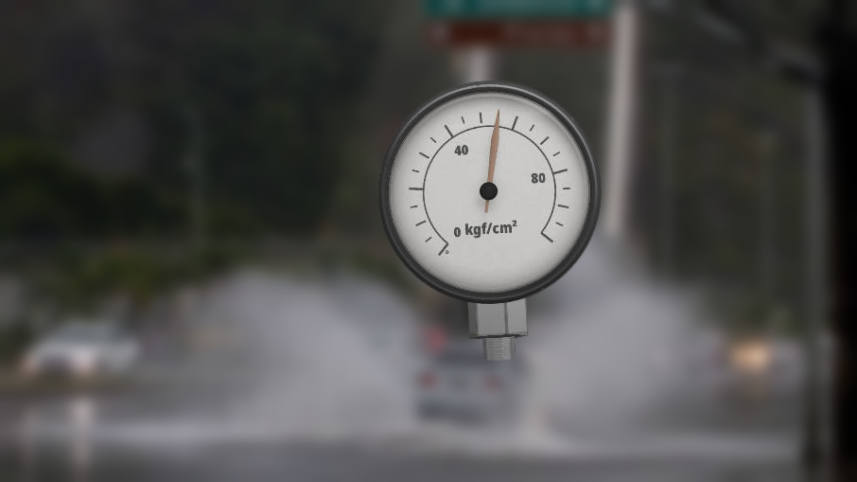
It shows 55; kg/cm²
